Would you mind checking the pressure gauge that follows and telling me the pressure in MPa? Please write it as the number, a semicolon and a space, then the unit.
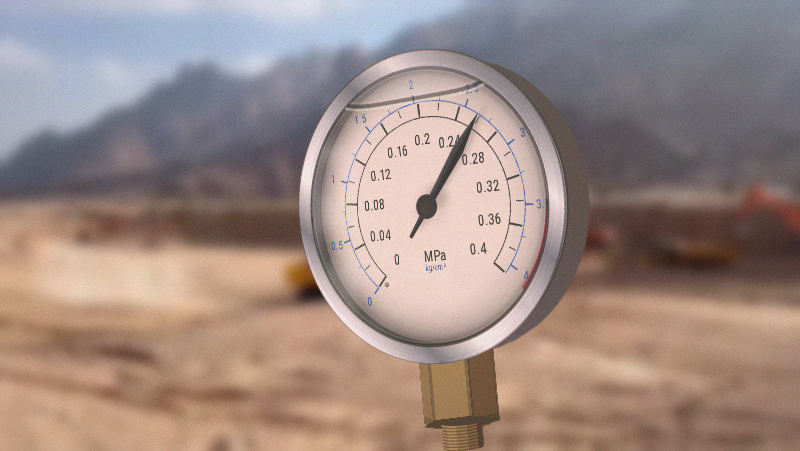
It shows 0.26; MPa
